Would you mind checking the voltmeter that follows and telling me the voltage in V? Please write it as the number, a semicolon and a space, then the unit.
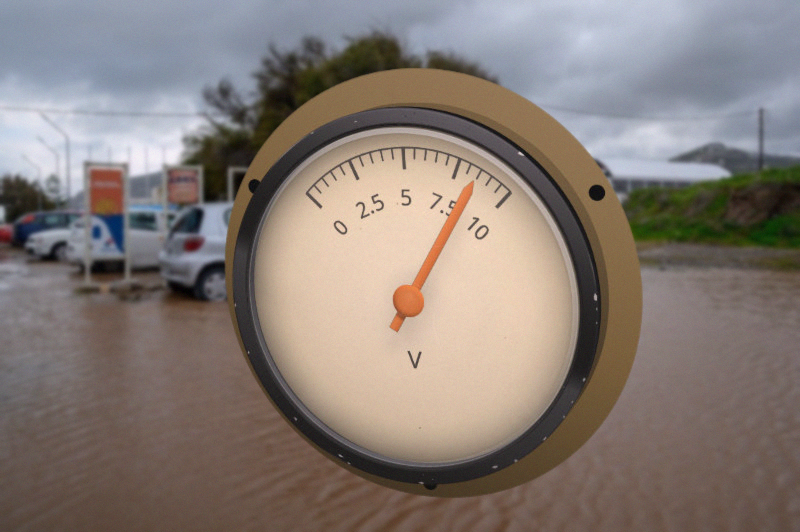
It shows 8.5; V
